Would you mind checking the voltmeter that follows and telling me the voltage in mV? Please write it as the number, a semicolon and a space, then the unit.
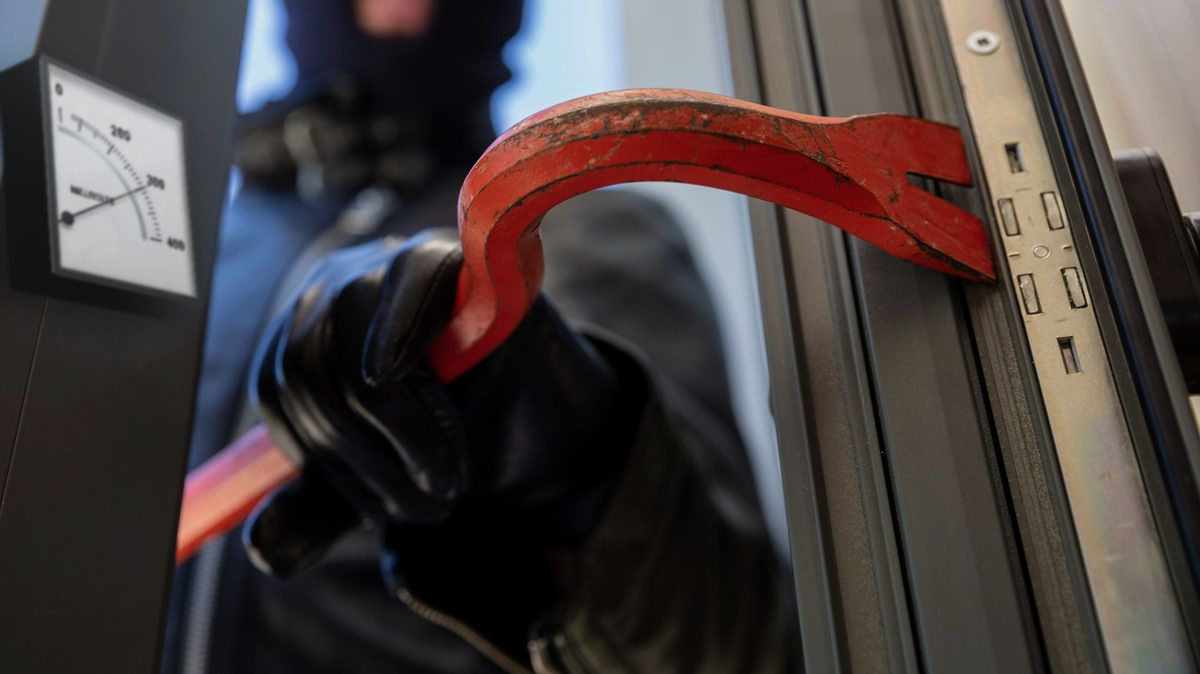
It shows 300; mV
